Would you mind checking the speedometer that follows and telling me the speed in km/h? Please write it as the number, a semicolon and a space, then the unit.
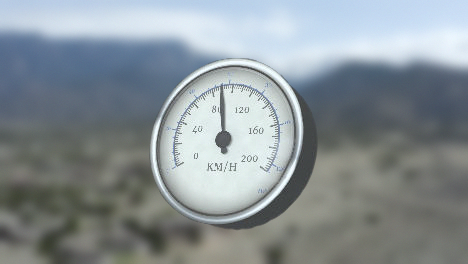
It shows 90; km/h
